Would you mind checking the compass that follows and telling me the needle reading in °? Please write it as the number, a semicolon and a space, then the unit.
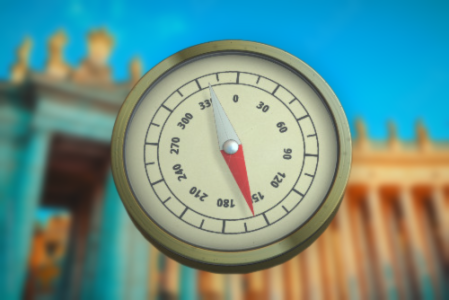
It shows 157.5; °
